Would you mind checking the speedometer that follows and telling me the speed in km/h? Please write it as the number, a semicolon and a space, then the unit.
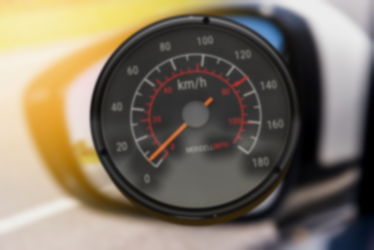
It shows 5; km/h
